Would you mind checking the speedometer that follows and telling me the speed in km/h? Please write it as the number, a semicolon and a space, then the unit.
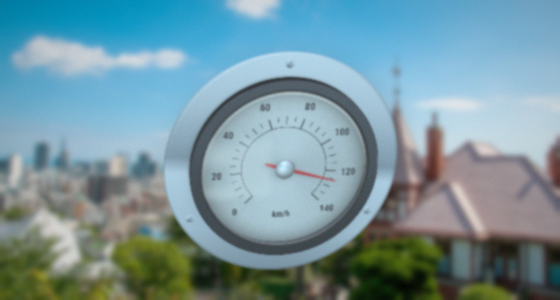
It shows 125; km/h
